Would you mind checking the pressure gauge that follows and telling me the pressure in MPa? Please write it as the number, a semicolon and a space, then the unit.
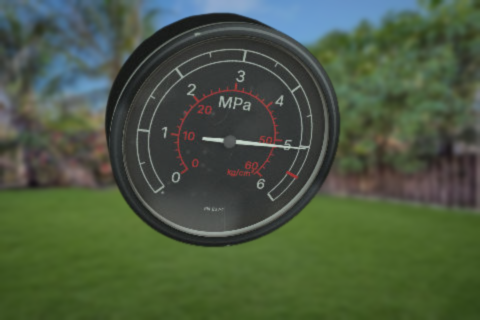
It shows 5; MPa
